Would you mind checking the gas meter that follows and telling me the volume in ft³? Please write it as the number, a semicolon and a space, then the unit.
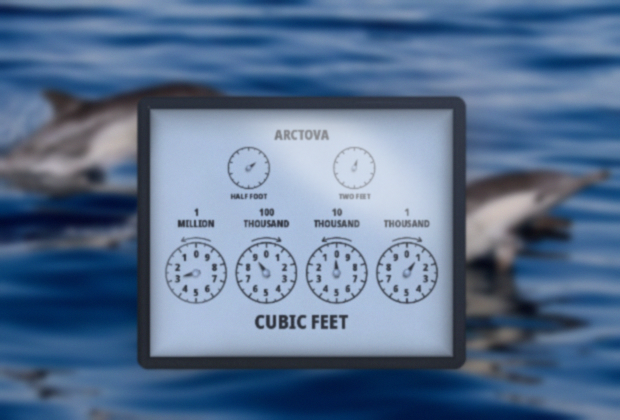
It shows 290100; ft³
